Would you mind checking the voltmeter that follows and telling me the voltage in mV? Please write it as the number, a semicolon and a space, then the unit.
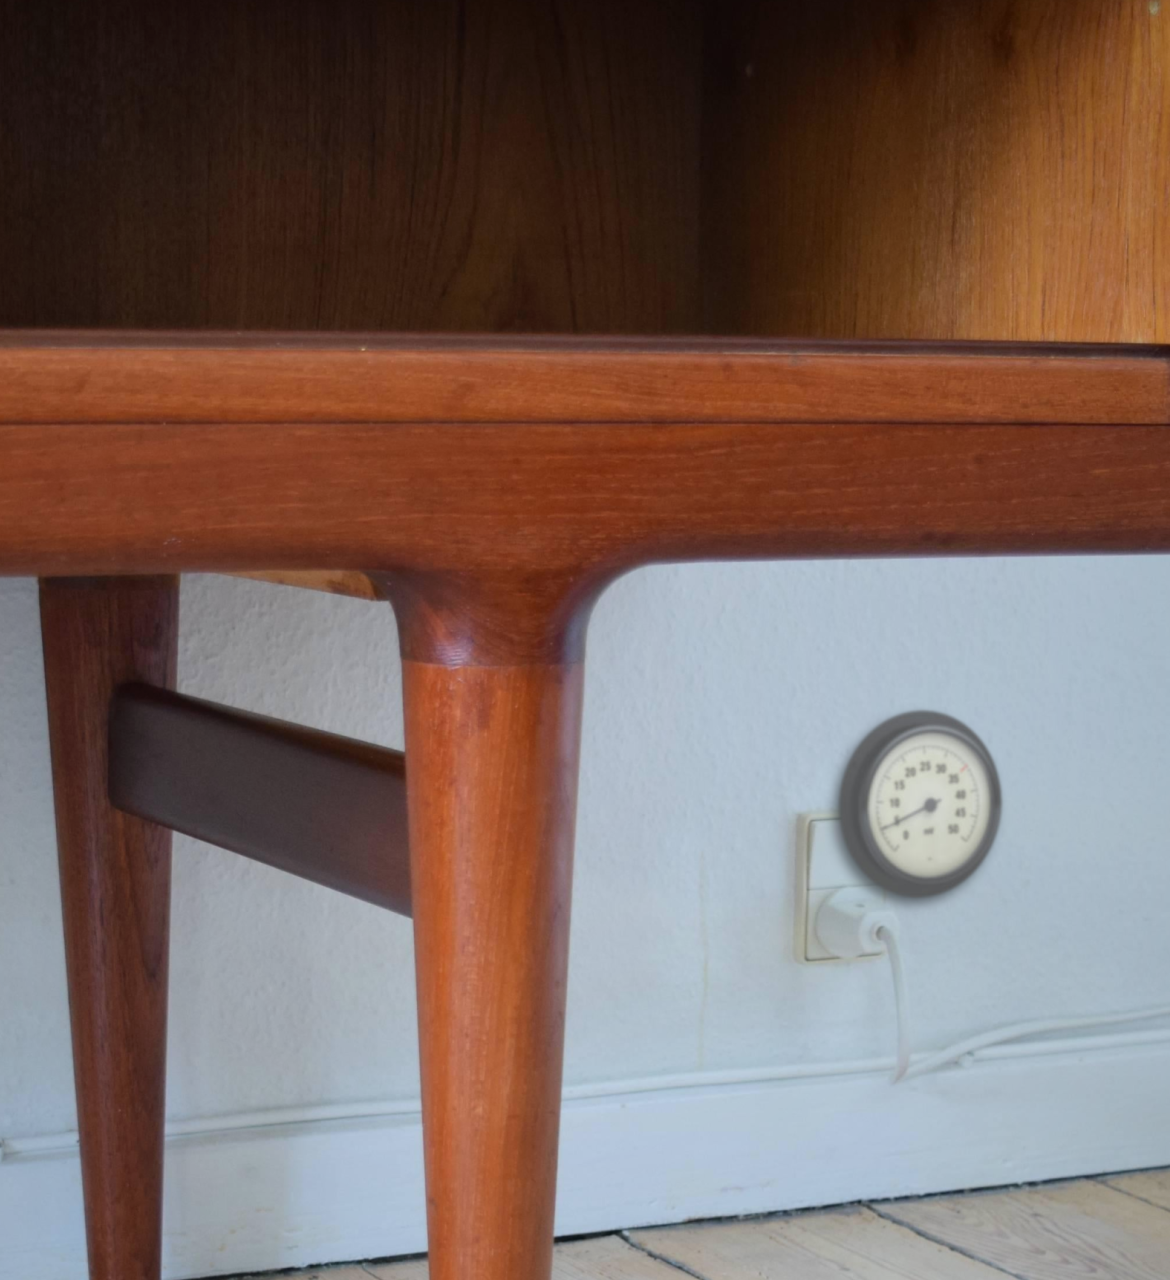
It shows 5; mV
